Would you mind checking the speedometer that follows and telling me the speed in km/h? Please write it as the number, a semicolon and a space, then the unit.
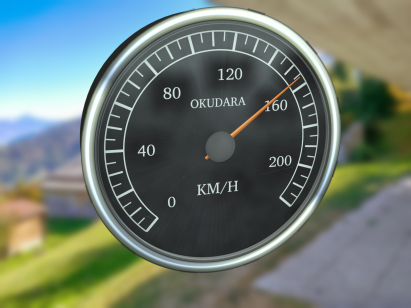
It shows 155; km/h
